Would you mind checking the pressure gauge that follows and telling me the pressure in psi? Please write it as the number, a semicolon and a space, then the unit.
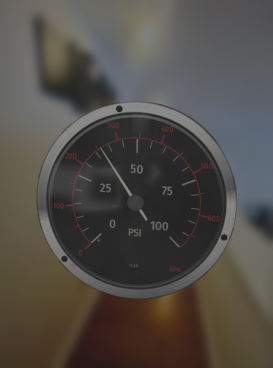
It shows 37.5; psi
